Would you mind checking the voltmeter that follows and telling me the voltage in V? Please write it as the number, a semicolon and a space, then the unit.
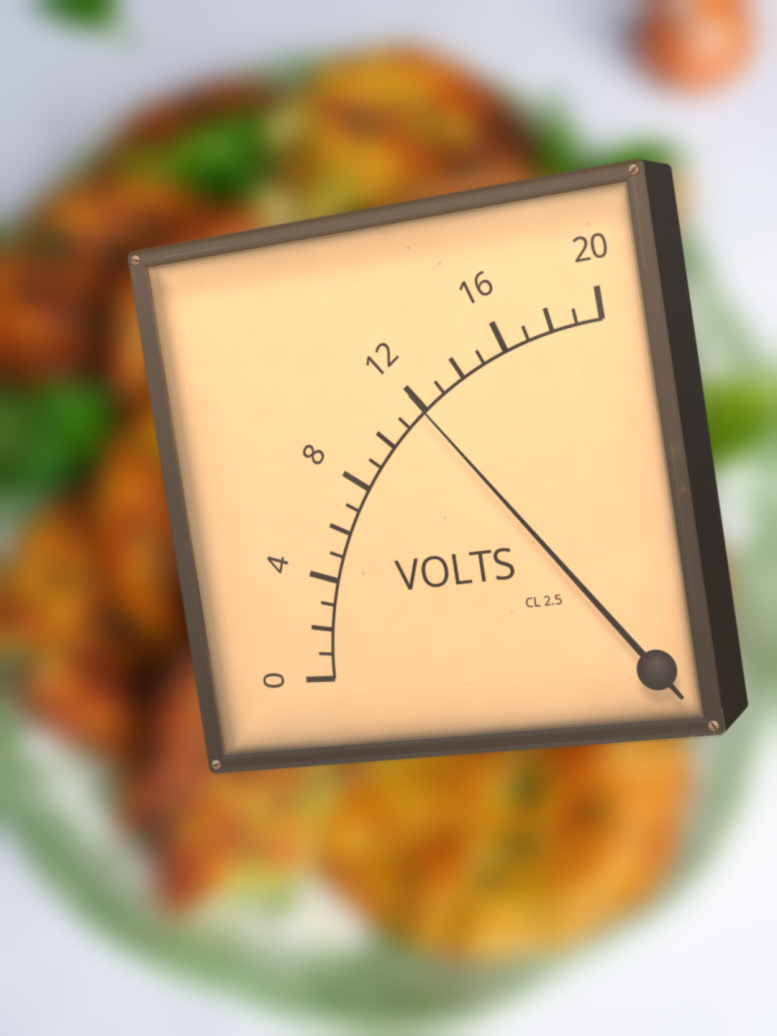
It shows 12; V
